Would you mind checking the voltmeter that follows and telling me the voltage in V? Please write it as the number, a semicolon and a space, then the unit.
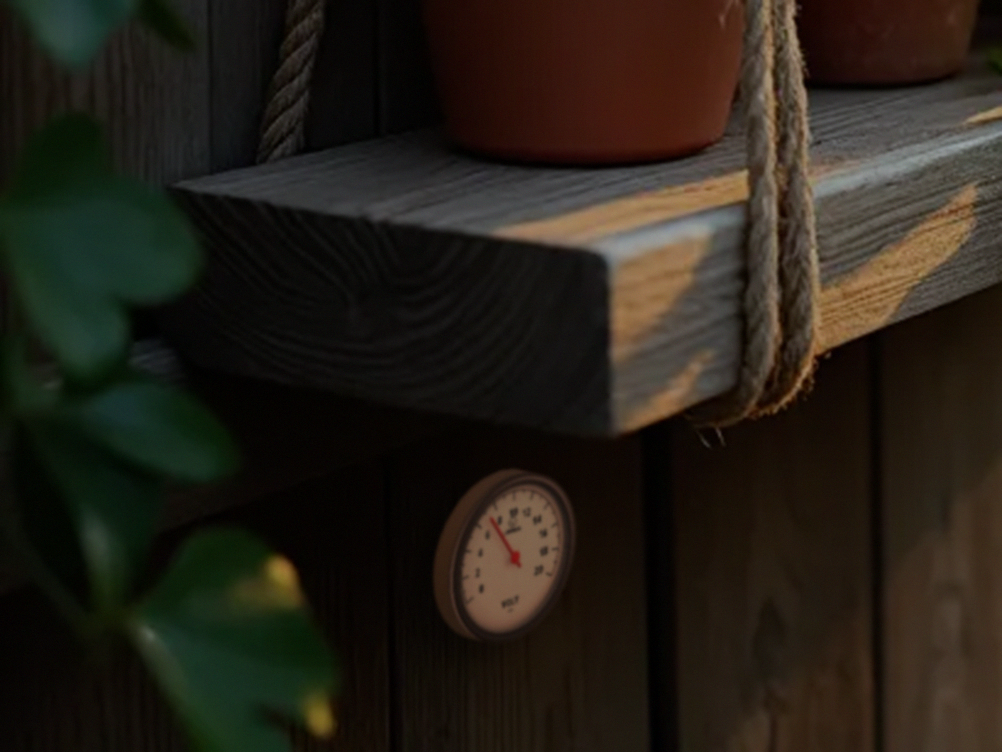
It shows 7; V
